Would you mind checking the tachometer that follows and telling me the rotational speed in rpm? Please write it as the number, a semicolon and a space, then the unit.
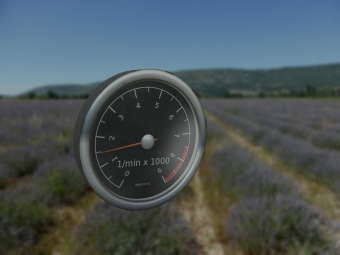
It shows 1500; rpm
